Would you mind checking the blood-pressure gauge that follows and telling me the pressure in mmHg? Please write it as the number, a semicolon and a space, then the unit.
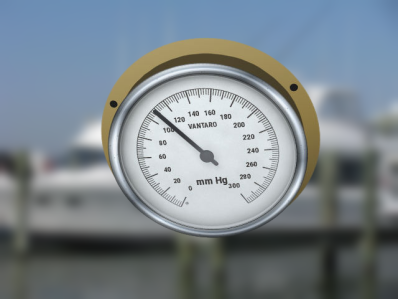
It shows 110; mmHg
